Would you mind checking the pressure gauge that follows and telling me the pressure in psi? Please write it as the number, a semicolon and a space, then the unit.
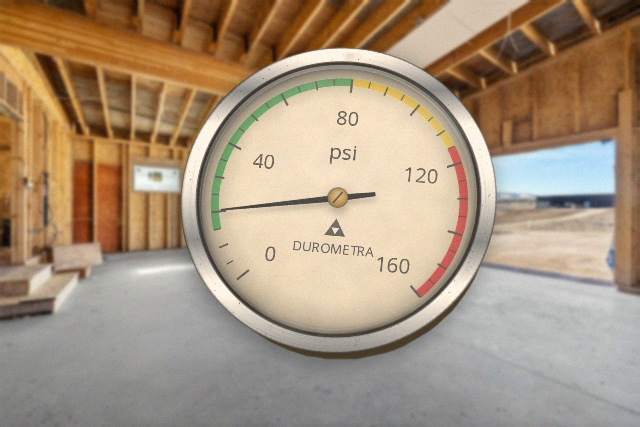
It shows 20; psi
